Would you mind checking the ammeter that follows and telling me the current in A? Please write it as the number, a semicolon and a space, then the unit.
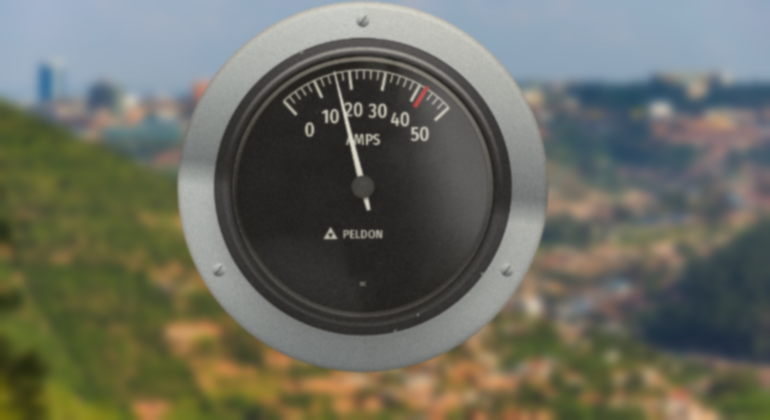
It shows 16; A
